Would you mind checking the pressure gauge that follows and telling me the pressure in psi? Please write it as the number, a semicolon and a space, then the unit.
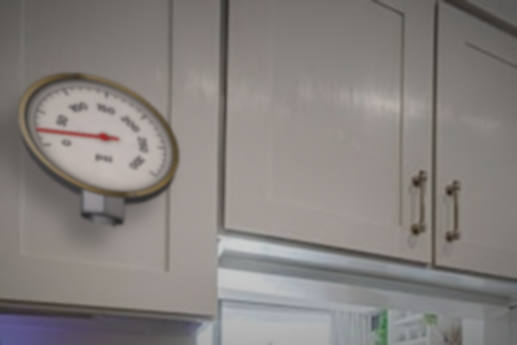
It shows 20; psi
